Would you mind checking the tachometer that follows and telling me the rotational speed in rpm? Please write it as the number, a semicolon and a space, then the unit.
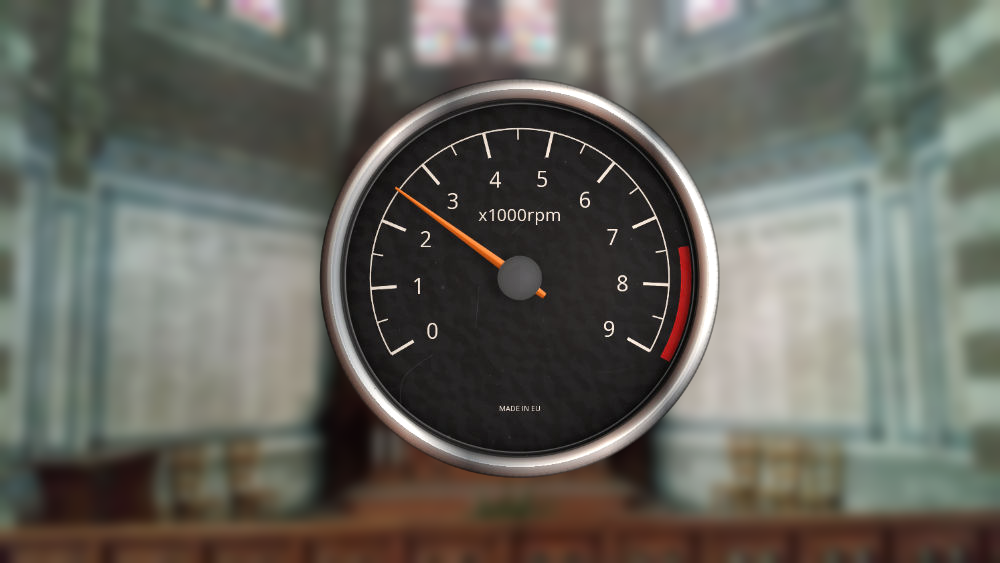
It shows 2500; rpm
